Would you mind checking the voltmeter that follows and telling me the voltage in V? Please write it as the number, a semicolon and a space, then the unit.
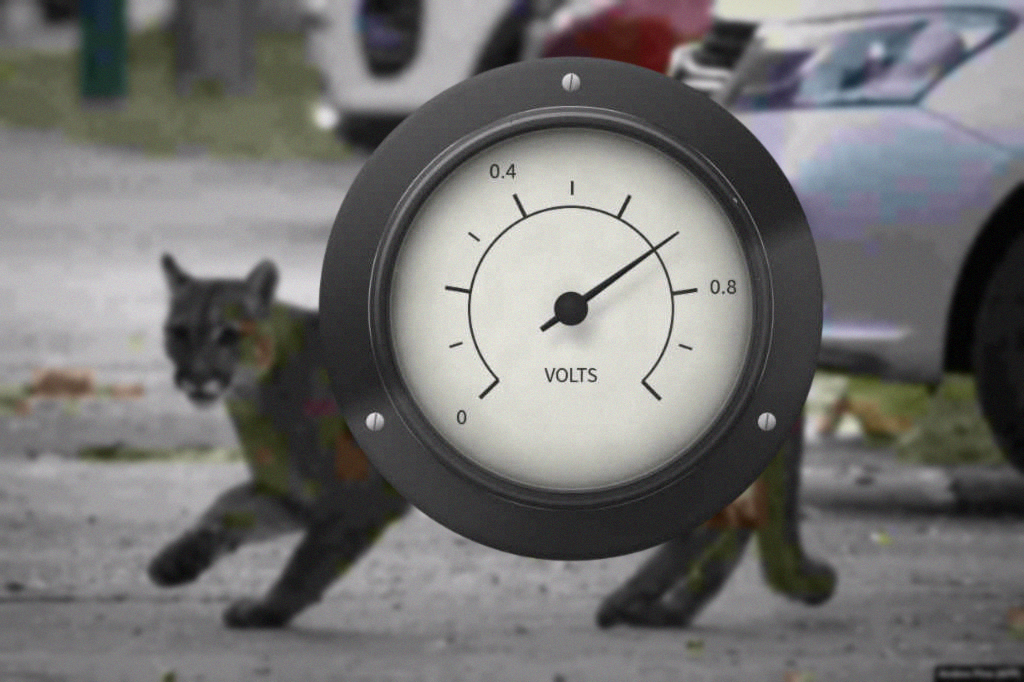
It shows 0.7; V
